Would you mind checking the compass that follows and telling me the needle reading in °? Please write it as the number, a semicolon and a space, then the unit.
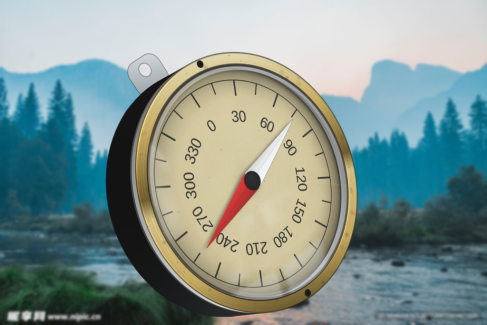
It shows 255; °
